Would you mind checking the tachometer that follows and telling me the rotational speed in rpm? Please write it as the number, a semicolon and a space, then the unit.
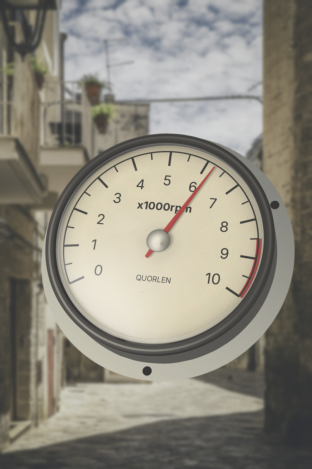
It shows 6250; rpm
